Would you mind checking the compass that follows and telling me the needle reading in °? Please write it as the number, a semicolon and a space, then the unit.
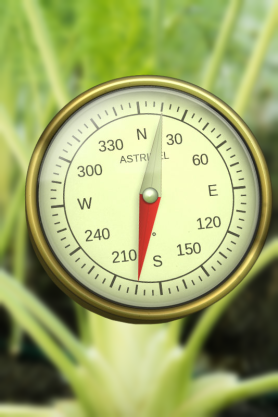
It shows 195; °
